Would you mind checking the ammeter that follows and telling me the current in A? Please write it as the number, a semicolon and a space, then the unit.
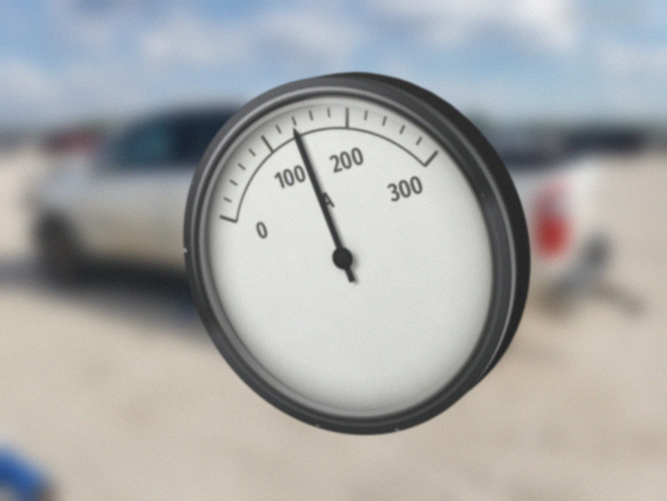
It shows 140; A
